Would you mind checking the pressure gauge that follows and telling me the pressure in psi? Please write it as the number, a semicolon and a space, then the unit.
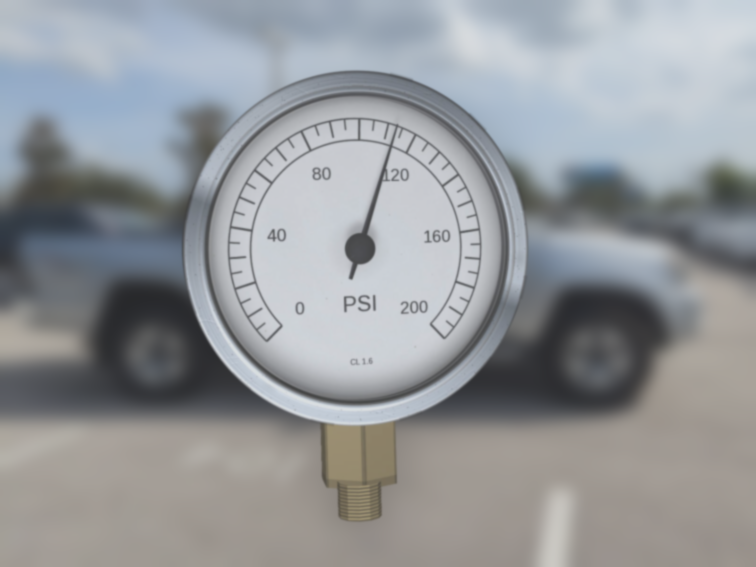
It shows 112.5; psi
